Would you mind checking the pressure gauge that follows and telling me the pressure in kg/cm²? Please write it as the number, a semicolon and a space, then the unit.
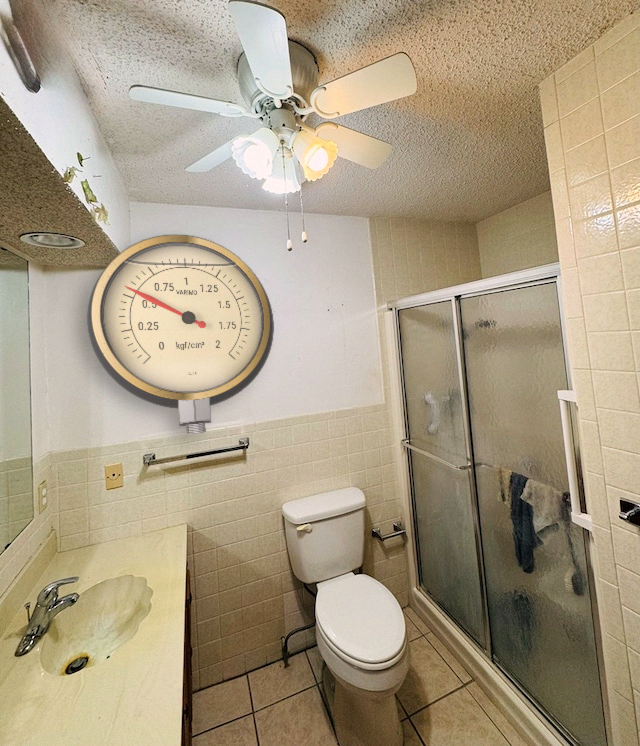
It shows 0.55; kg/cm²
